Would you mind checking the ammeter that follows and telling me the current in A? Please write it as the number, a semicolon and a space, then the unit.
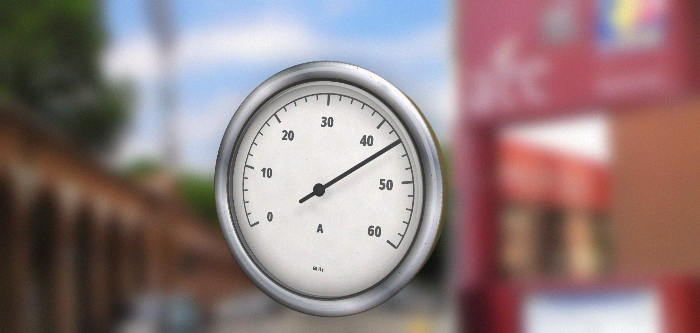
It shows 44; A
